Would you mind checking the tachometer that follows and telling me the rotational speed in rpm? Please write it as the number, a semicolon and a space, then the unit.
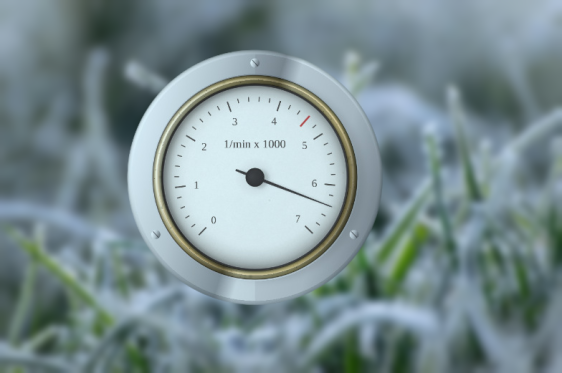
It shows 6400; rpm
